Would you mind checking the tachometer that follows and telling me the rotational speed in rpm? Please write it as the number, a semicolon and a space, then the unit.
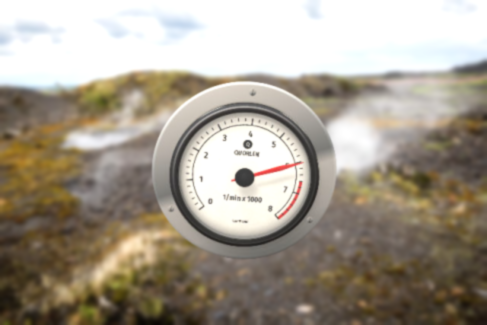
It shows 6000; rpm
